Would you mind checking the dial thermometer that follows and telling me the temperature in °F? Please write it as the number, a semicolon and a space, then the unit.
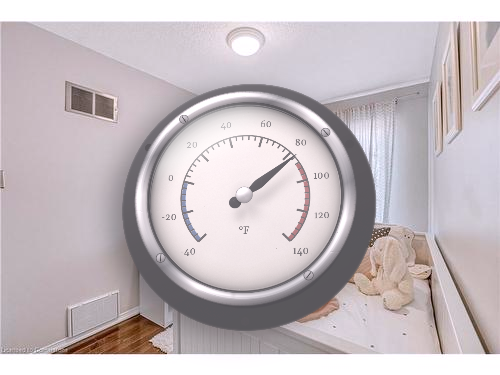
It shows 84; °F
